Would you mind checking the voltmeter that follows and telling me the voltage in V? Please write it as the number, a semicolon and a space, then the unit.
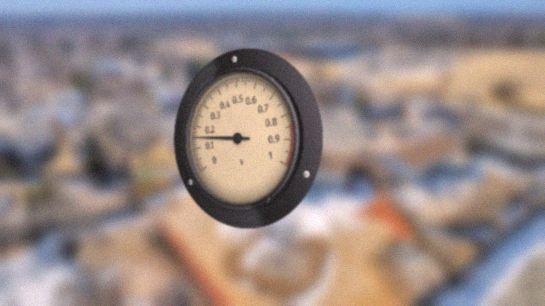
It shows 0.15; V
